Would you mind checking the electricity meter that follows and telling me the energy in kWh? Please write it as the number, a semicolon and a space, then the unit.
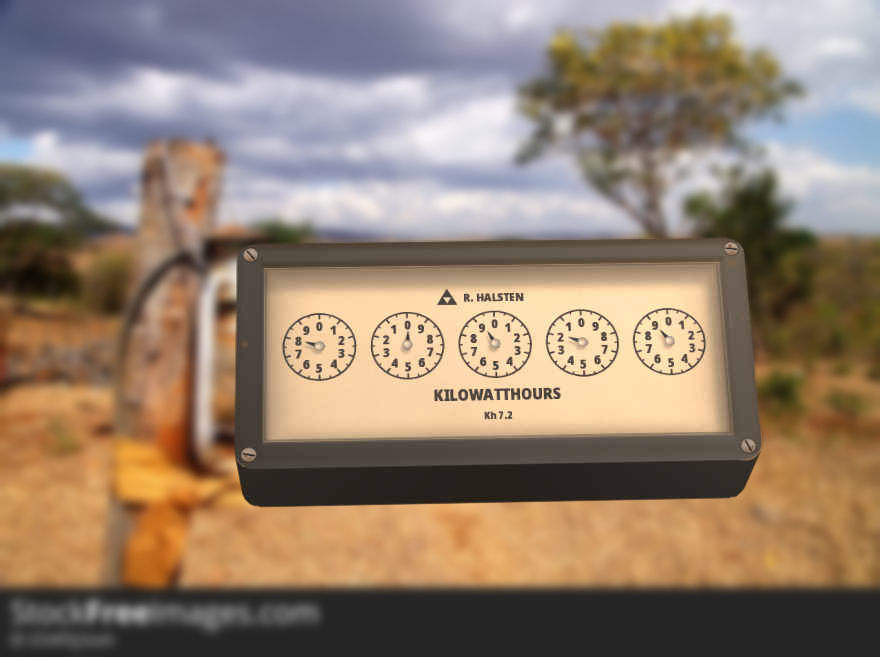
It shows 79919; kWh
